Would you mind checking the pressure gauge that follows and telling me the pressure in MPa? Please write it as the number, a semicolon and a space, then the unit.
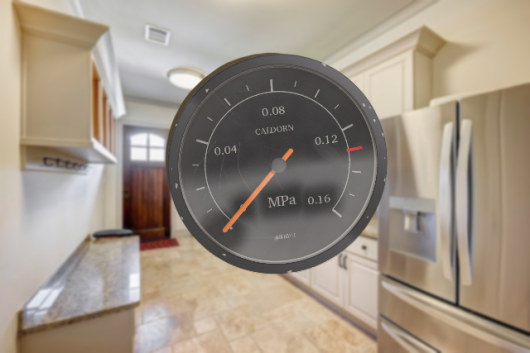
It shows 0; MPa
